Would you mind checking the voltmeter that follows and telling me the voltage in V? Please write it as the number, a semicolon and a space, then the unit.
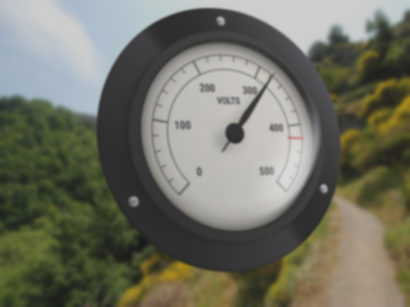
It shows 320; V
